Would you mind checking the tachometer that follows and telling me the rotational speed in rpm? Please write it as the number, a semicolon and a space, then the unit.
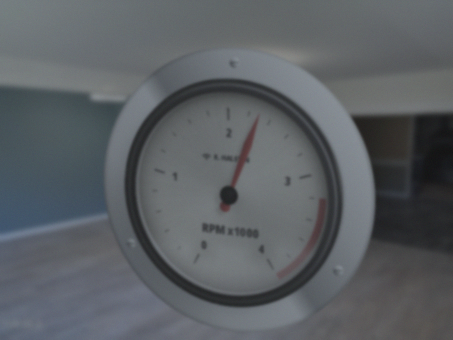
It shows 2300; rpm
